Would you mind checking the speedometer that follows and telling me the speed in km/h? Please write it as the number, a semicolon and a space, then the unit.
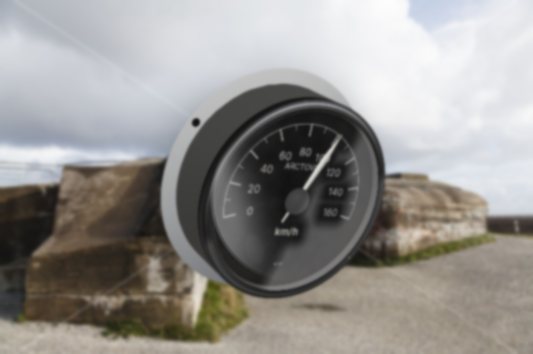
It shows 100; km/h
